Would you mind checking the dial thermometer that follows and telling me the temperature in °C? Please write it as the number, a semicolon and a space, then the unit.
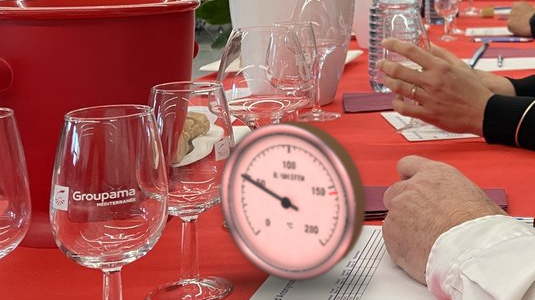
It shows 50; °C
